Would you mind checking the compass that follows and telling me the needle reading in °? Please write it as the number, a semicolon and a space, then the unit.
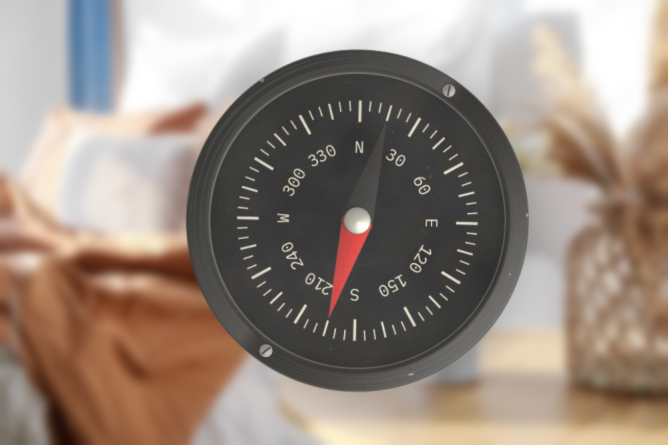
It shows 195; °
